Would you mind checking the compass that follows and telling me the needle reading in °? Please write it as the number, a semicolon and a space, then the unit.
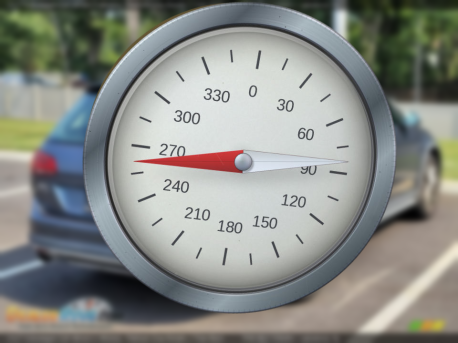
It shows 262.5; °
